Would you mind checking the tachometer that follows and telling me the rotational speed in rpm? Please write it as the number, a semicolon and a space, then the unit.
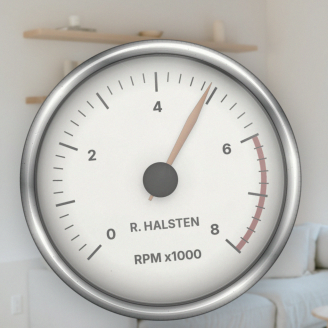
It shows 4900; rpm
